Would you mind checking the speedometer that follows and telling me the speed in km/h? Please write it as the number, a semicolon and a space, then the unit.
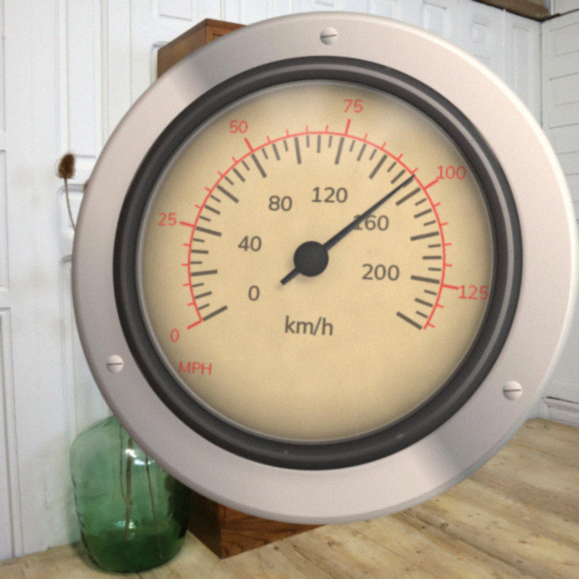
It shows 155; km/h
